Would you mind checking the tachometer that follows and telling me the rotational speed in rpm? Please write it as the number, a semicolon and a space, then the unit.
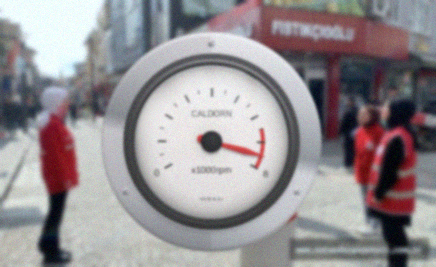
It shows 7500; rpm
